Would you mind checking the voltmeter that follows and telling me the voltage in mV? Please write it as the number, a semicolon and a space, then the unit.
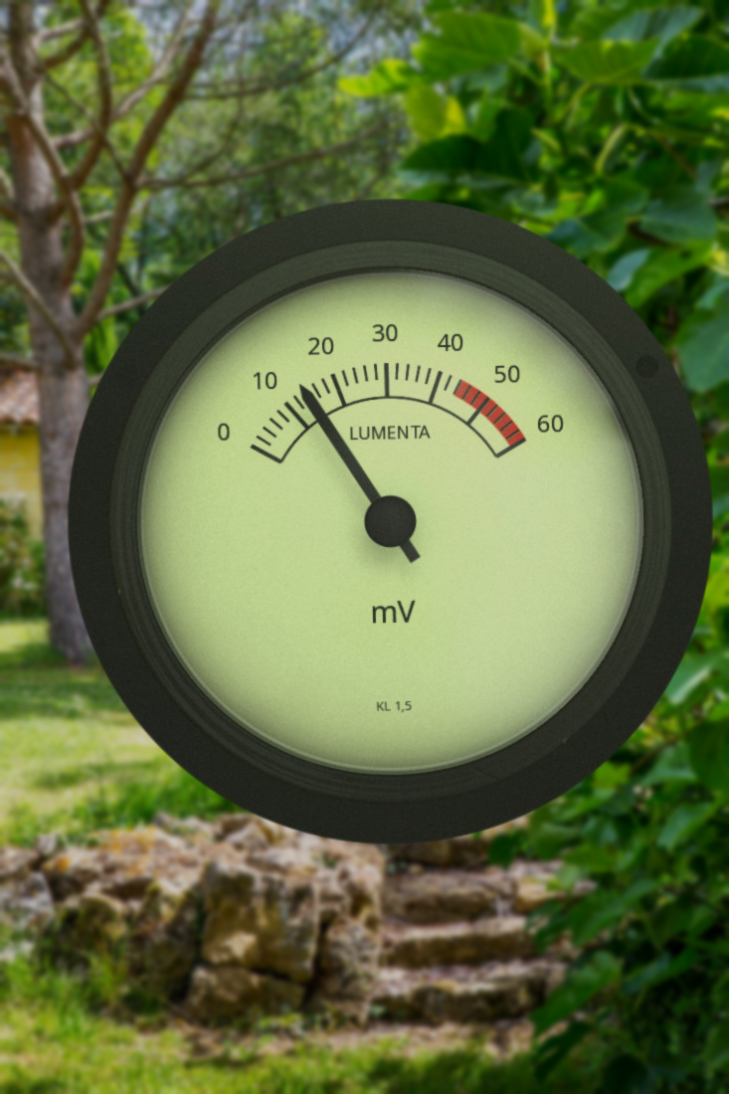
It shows 14; mV
